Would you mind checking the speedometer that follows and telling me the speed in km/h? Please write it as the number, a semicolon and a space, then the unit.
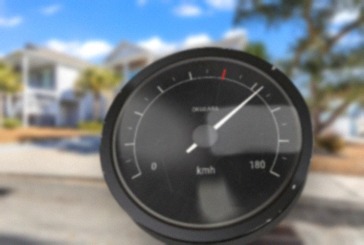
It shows 125; km/h
